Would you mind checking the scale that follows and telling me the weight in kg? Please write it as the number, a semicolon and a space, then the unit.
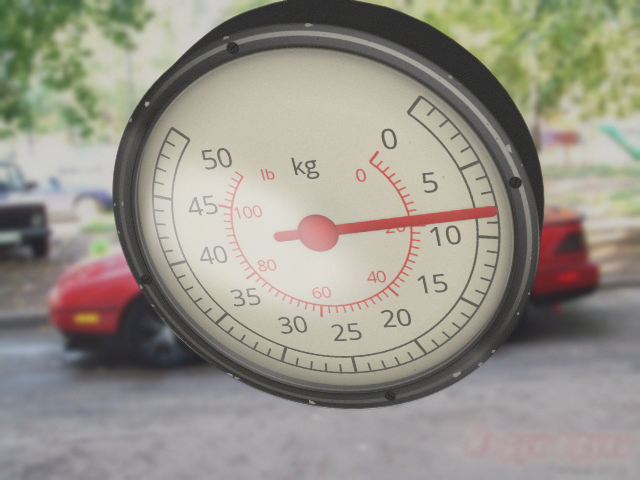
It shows 8; kg
